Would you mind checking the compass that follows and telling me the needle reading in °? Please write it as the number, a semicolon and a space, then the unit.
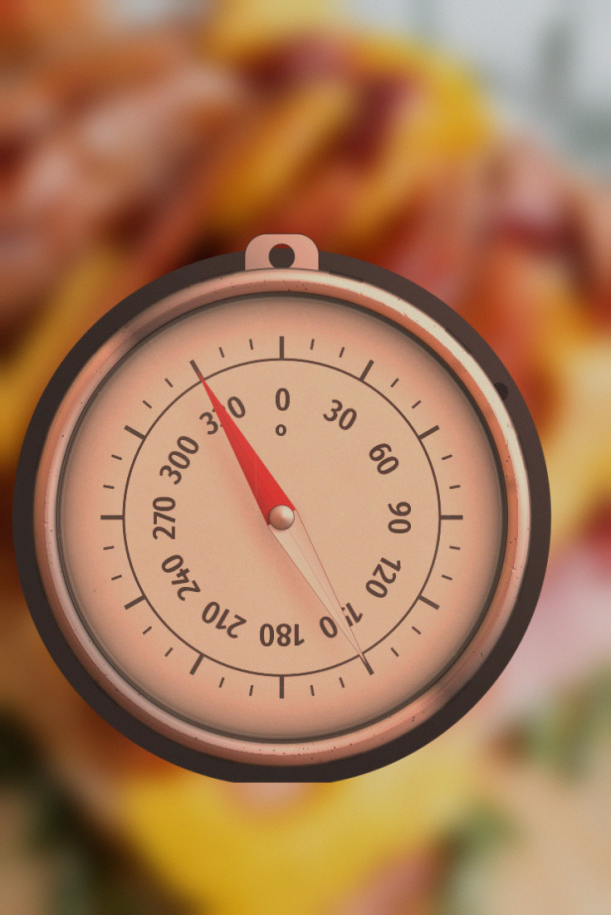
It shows 330; °
